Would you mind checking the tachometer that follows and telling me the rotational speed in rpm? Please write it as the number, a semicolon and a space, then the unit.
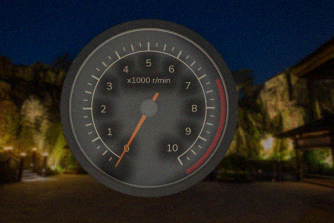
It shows 0; rpm
